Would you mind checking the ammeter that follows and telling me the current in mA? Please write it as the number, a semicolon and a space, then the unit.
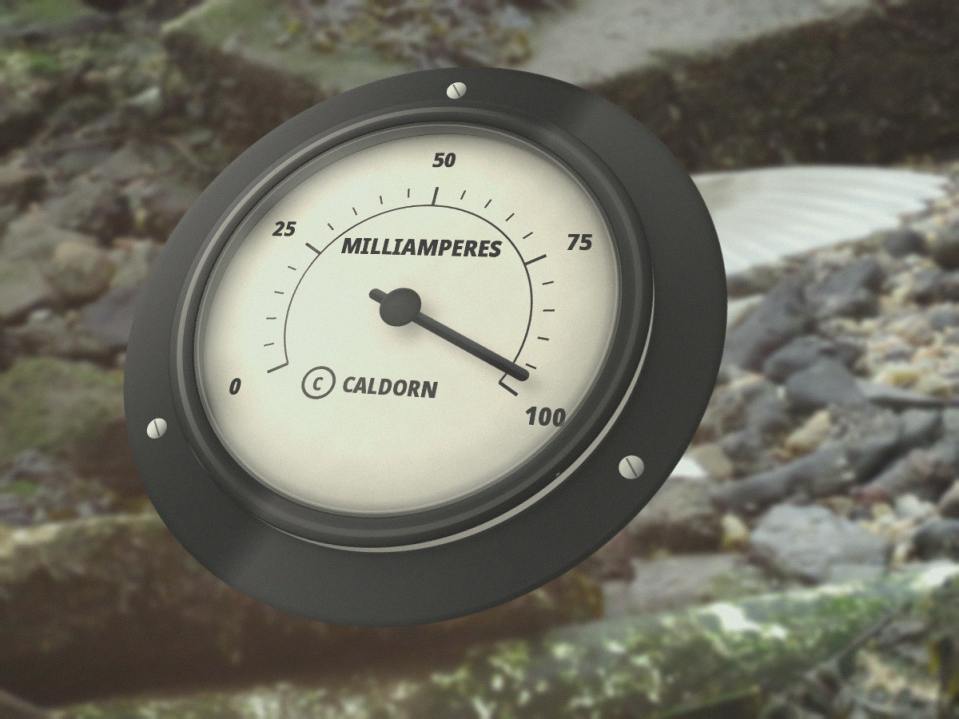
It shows 97.5; mA
